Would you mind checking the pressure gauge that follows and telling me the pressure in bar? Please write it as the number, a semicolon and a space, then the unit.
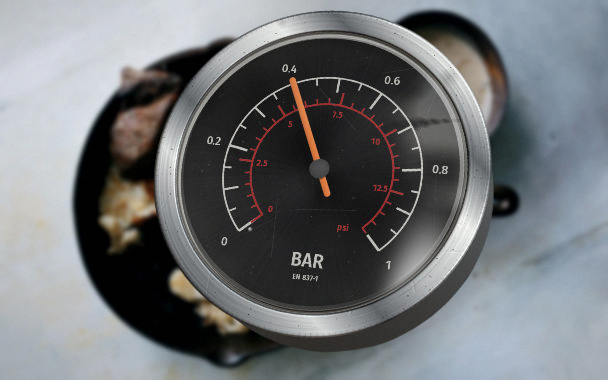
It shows 0.4; bar
